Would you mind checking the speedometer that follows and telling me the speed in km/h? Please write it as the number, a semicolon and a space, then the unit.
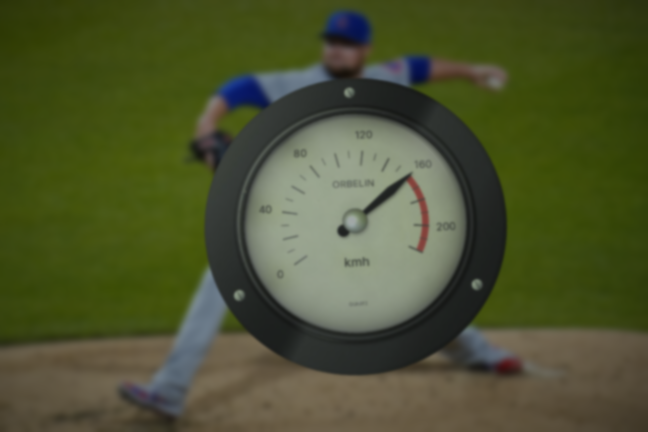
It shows 160; km/h
